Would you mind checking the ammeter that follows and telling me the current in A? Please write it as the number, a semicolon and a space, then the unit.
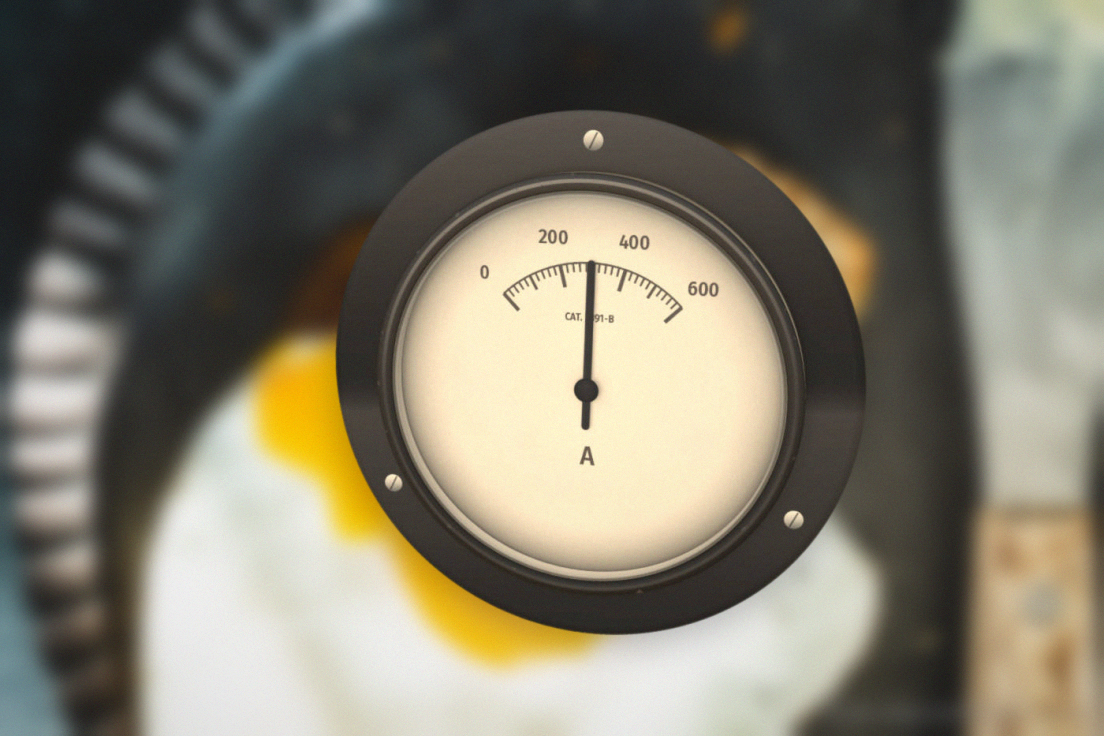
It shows 300; A
